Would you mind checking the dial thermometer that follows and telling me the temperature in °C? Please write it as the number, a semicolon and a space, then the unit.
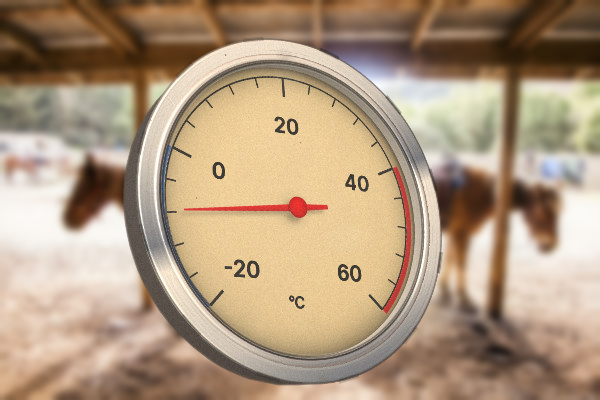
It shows -8; °C
